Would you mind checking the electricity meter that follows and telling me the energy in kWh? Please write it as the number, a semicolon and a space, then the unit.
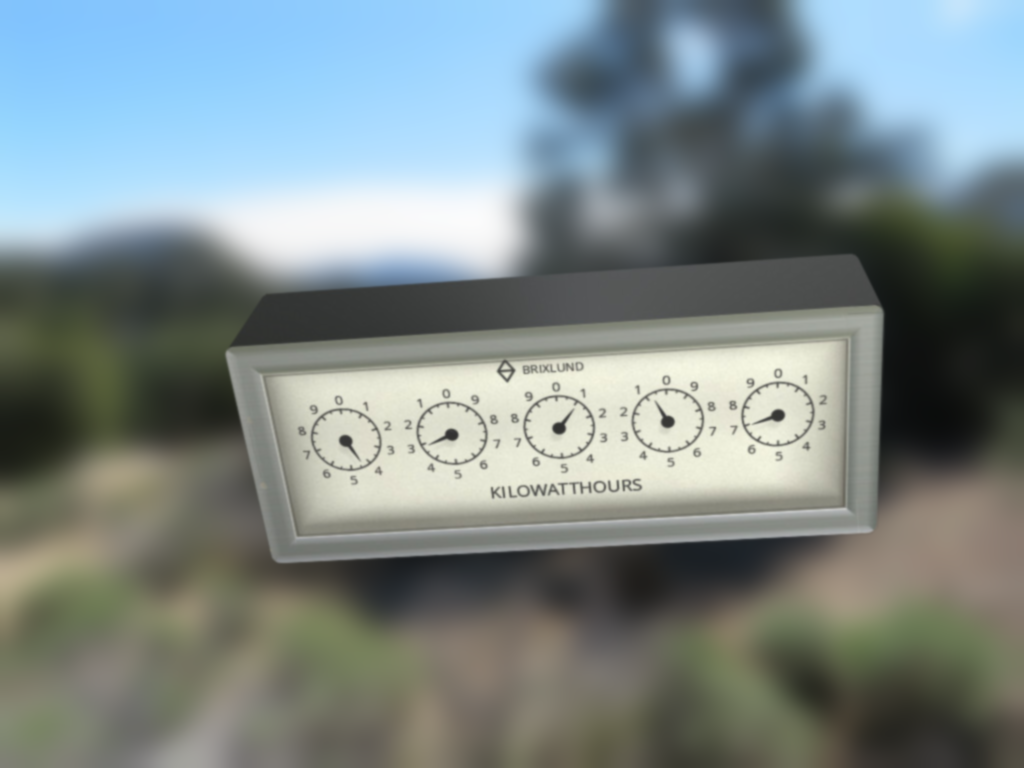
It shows 43107; kWh
